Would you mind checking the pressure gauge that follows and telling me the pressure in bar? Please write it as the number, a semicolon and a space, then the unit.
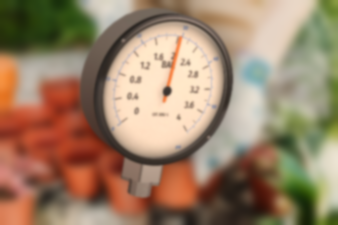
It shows 2; bar
